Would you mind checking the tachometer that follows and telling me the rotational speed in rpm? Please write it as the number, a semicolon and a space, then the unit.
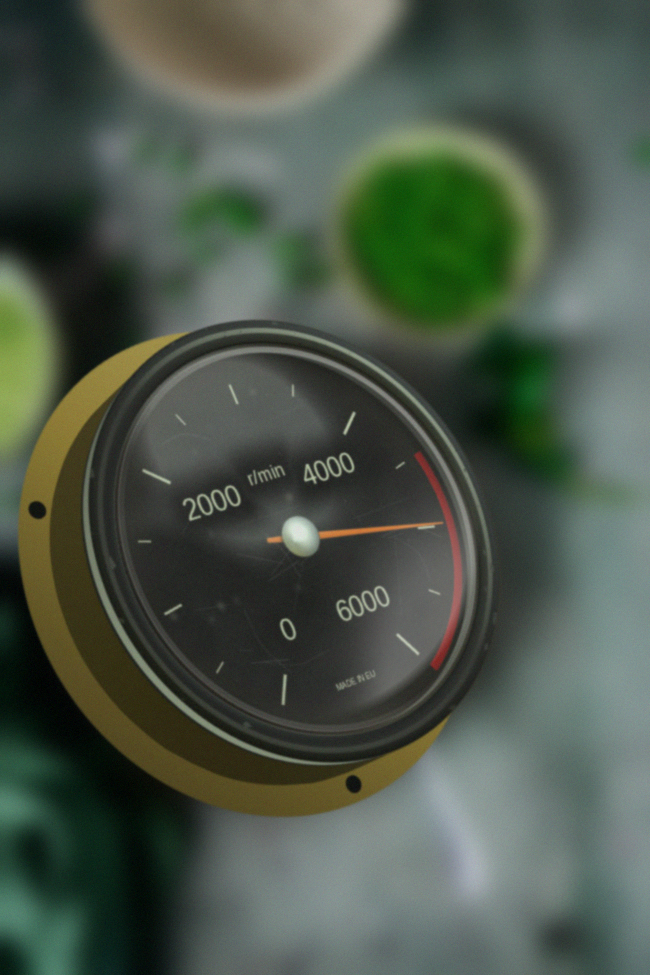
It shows 5000; rpm
